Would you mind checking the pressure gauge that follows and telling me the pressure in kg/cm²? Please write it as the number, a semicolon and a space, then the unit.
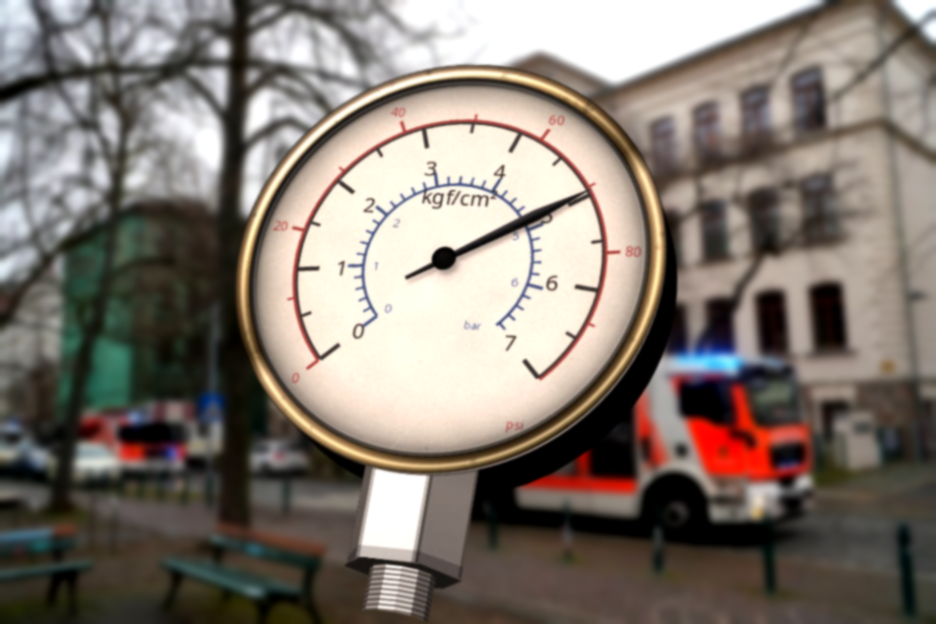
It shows 5; kg/cm²
